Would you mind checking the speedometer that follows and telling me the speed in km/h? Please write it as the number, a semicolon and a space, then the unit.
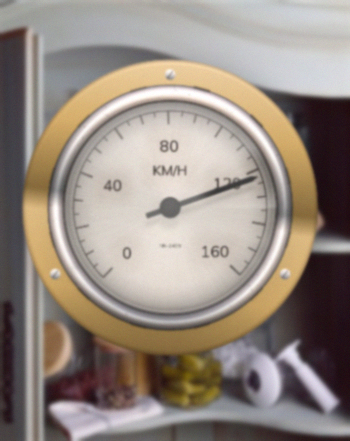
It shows 122.5; km/h
